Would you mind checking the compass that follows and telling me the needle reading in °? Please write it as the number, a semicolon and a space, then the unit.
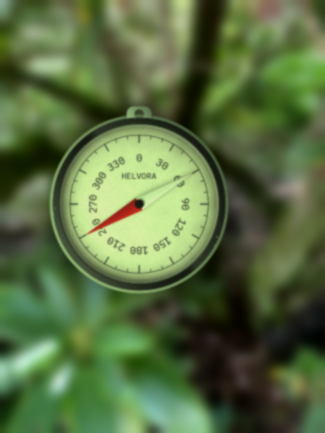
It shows 240; °
